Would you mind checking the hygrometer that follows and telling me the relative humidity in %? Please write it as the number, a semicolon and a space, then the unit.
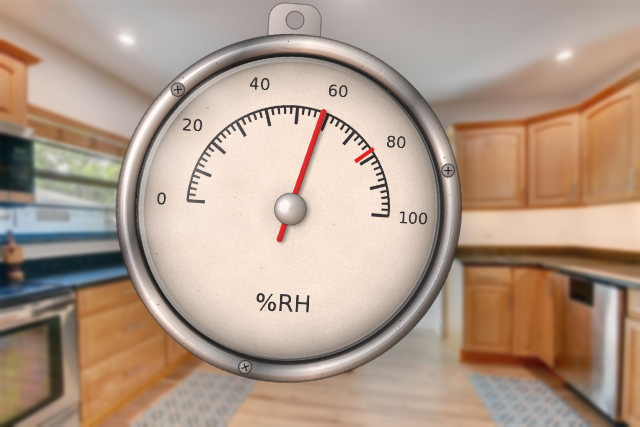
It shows 58; %
